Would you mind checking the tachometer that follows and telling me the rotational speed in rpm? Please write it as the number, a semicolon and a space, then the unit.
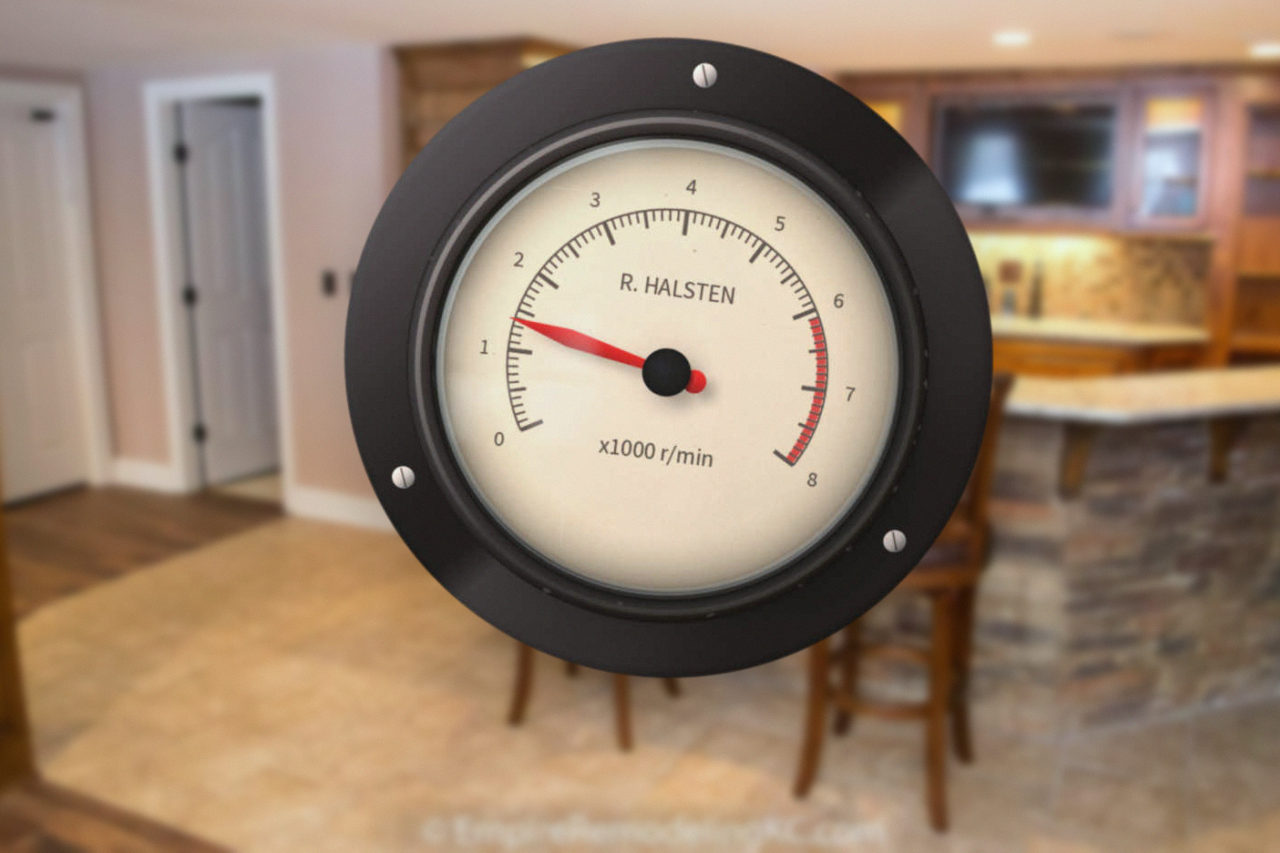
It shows 1400; rpm
